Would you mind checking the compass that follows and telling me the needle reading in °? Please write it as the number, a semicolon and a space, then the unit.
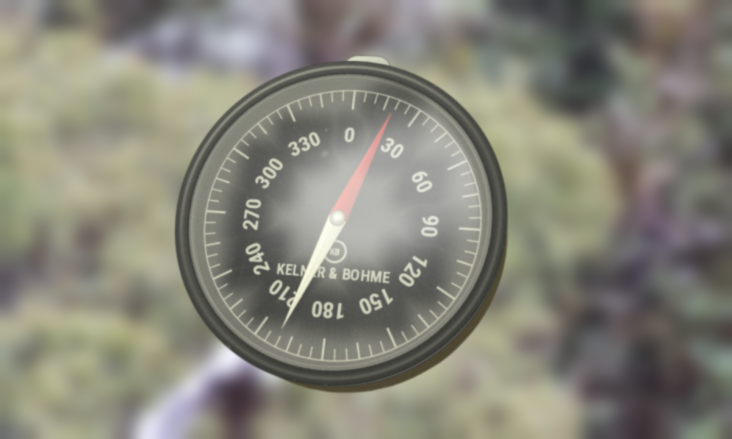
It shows 20; °
